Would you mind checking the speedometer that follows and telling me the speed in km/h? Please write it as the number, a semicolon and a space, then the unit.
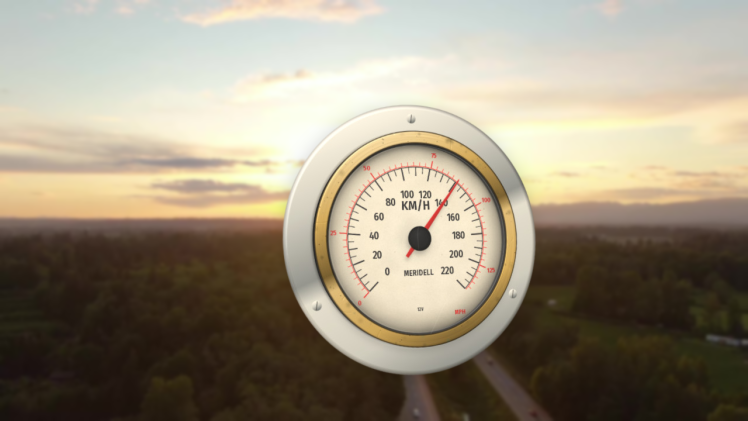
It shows 140; km/h
